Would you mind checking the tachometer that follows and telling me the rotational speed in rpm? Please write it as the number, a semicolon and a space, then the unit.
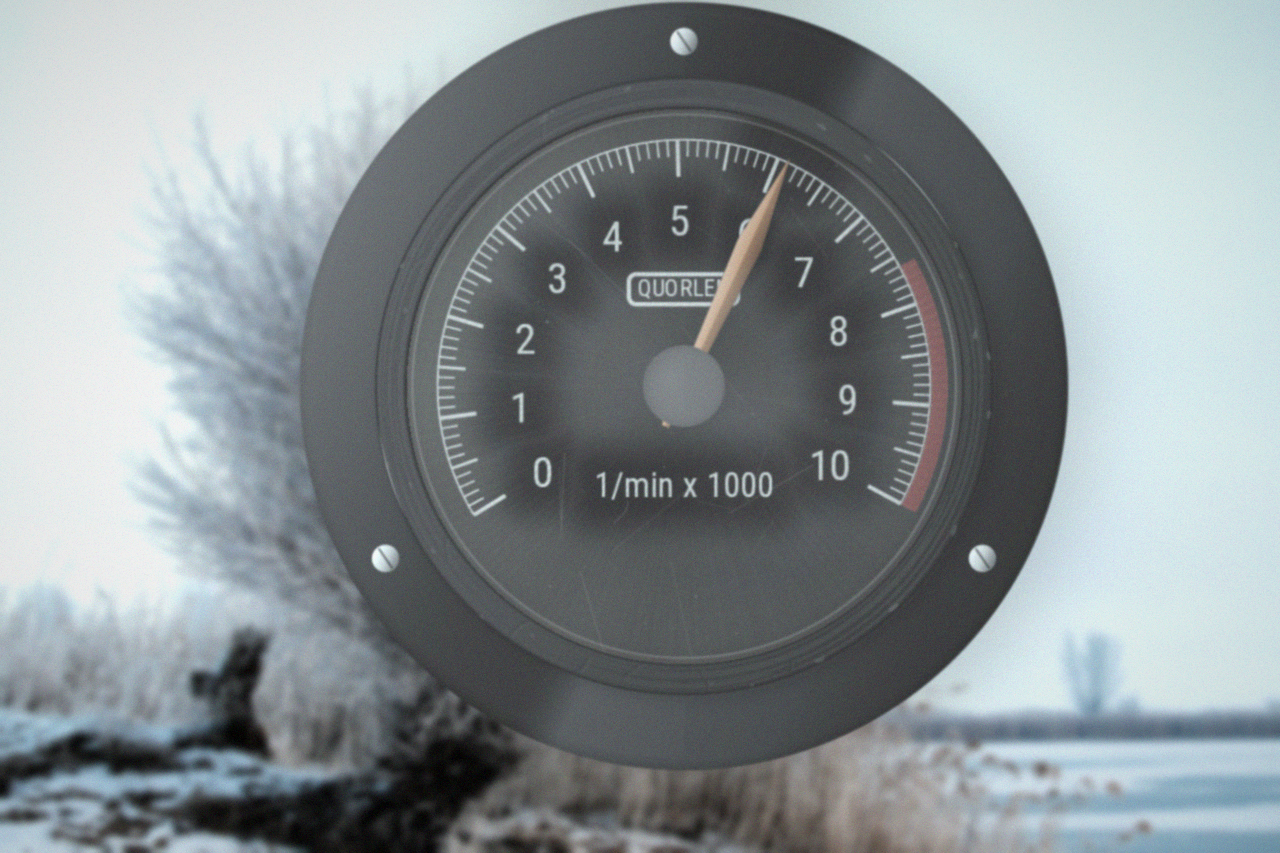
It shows 6100; rpm
